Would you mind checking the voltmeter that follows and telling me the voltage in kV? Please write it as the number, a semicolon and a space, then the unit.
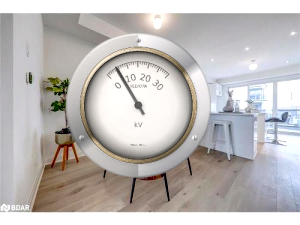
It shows 5; kV
